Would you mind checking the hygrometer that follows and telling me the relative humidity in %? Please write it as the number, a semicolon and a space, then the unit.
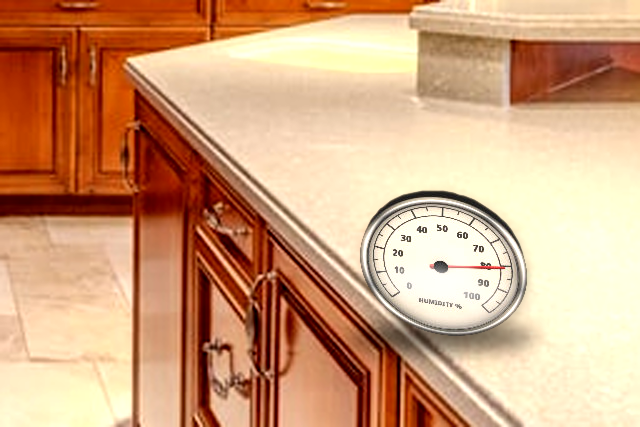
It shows 80; %
